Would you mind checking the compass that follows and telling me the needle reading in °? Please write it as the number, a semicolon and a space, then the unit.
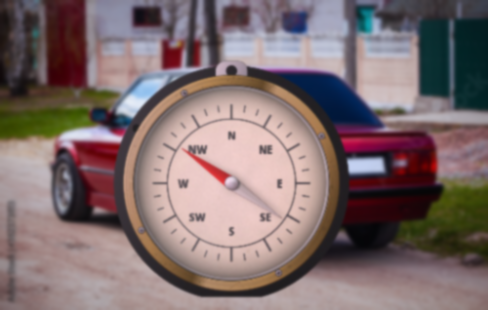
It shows 305; °
